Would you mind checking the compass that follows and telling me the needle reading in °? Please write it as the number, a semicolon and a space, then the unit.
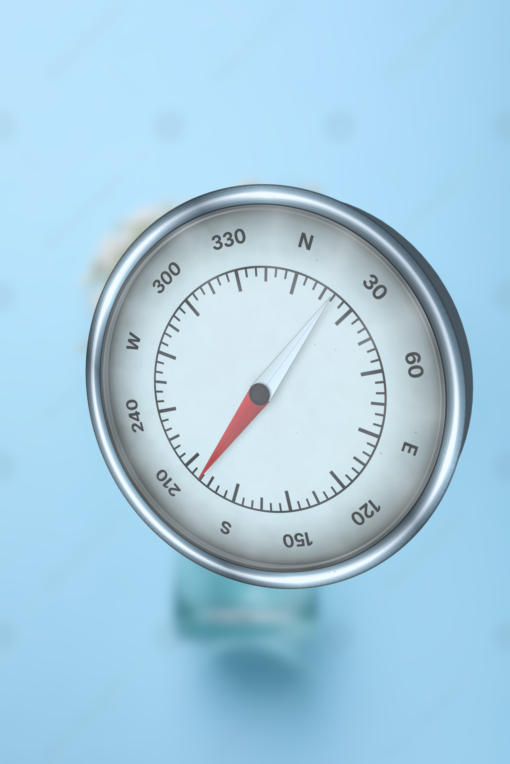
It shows 200; °
